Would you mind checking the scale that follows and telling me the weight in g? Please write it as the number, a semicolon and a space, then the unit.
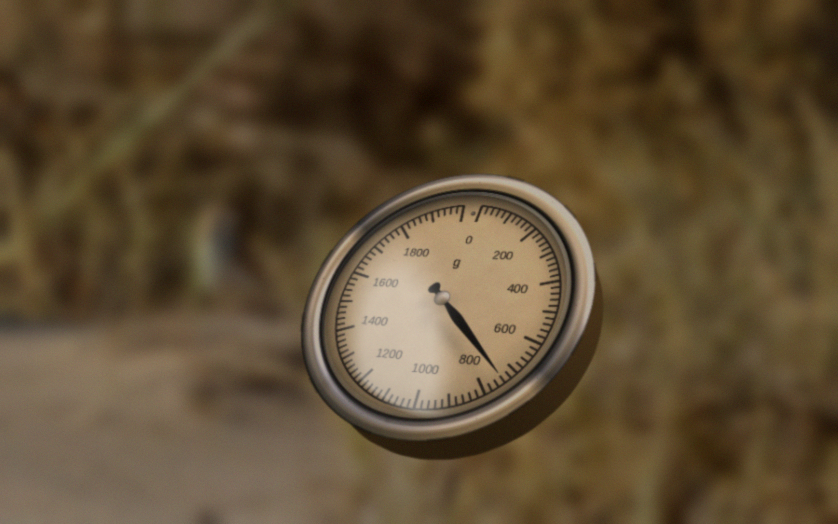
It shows 740; g
